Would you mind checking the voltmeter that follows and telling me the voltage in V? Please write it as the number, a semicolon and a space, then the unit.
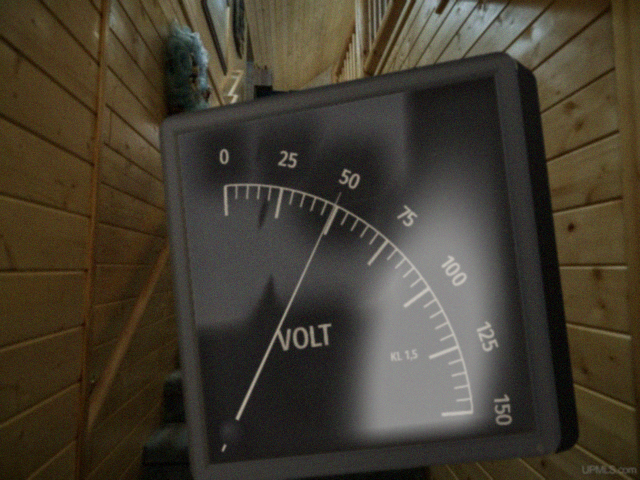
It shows 50; V
